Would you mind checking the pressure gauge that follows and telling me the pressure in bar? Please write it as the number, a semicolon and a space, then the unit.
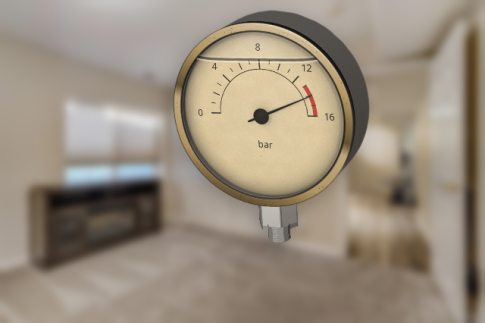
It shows 14; bar
